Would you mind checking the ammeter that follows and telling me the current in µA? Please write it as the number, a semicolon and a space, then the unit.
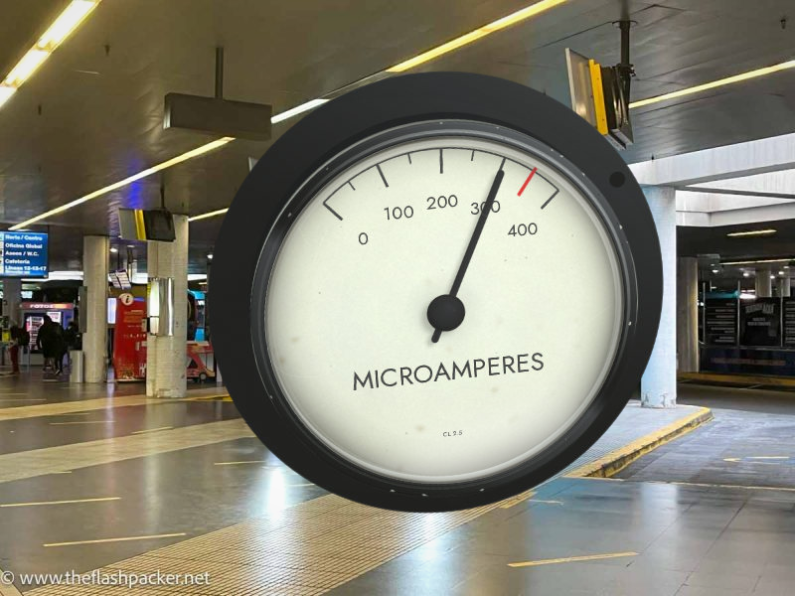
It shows 300; µA
